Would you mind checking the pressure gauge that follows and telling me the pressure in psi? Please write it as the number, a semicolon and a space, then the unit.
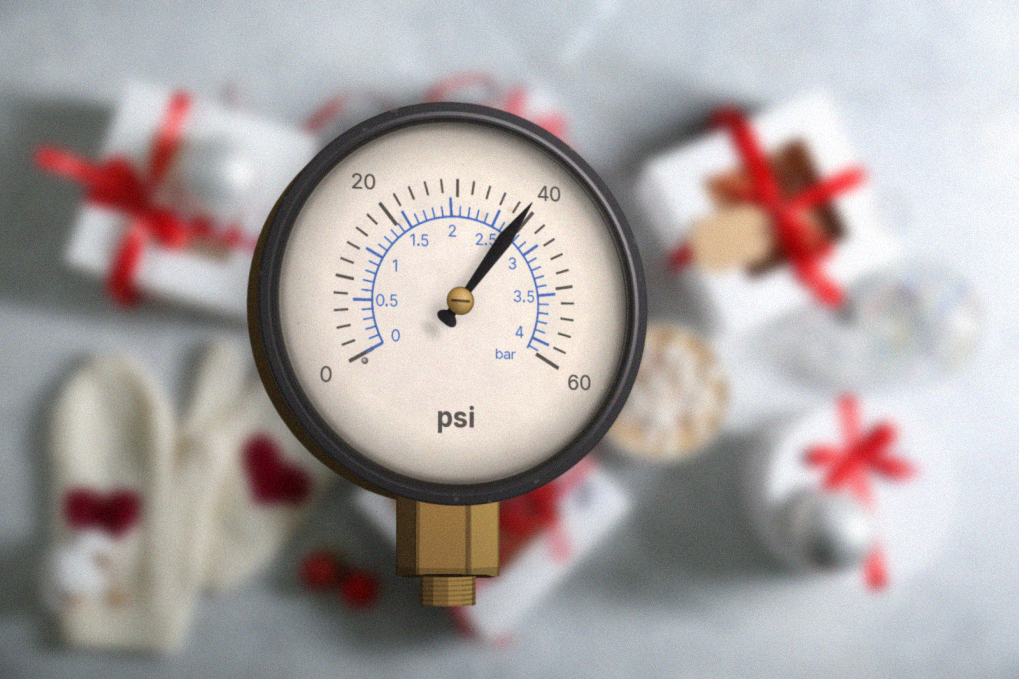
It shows 39; psi
